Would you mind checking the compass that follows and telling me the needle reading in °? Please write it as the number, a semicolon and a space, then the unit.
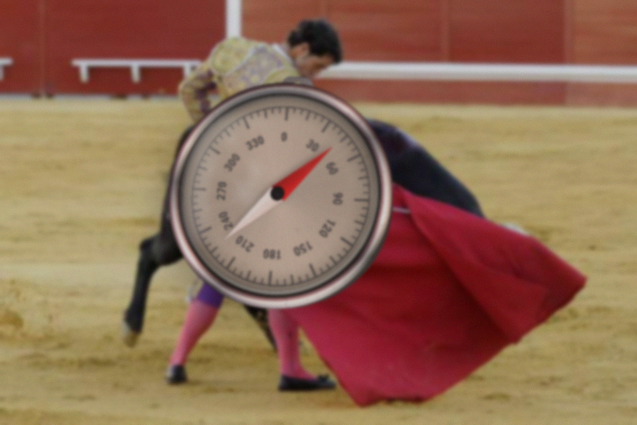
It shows 45; °
